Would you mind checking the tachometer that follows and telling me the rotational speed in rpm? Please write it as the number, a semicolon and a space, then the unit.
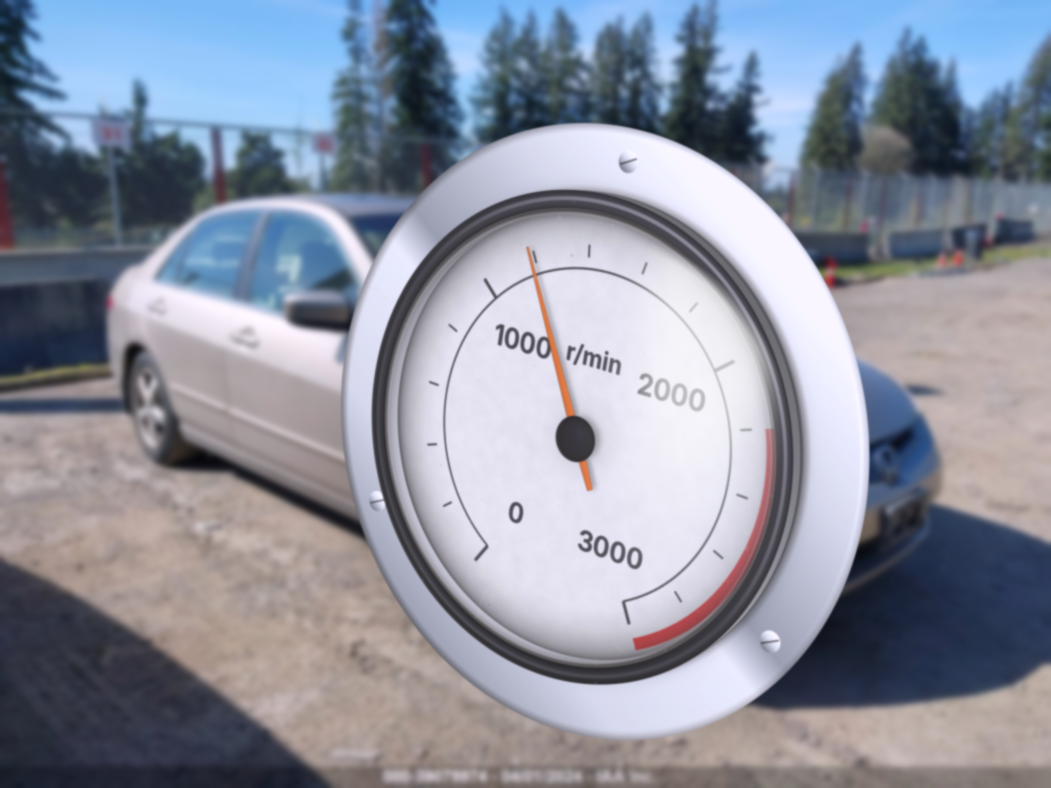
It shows 1200; rpm
